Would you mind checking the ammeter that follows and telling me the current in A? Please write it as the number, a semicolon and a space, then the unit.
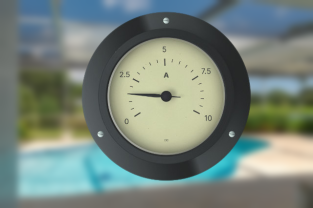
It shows 1.5; A
